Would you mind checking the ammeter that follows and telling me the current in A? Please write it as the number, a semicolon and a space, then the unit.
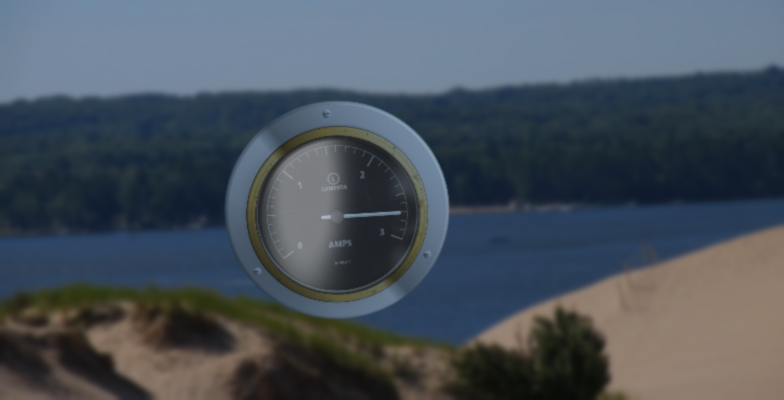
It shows 2.7; A
